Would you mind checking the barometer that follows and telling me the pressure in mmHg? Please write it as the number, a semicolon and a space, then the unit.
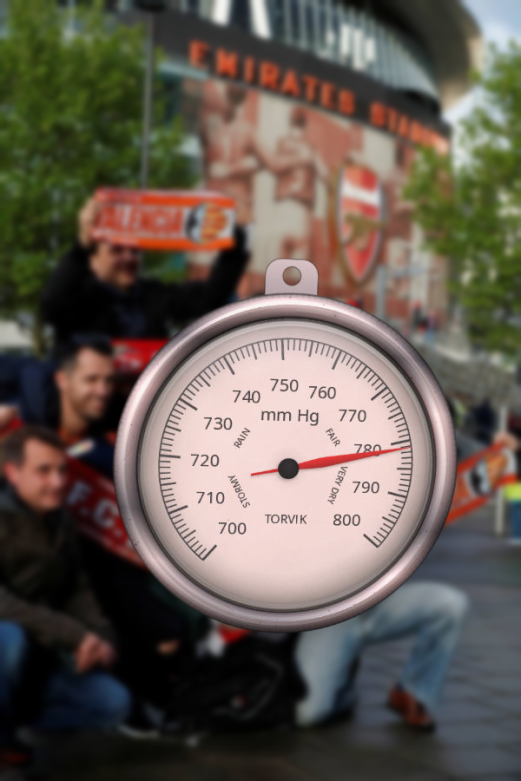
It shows 781; mmHg
